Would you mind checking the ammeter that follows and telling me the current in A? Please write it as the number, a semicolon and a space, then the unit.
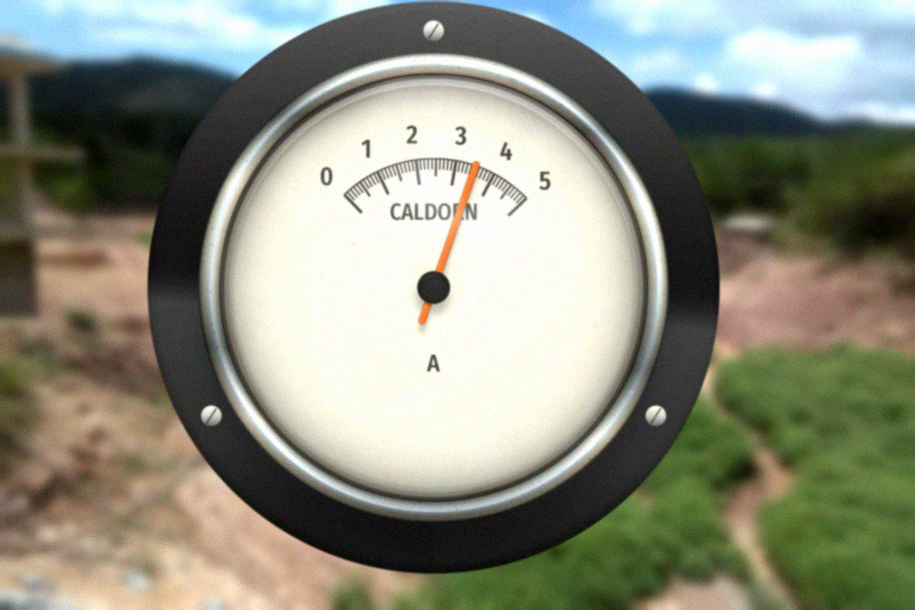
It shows 3.5; A
